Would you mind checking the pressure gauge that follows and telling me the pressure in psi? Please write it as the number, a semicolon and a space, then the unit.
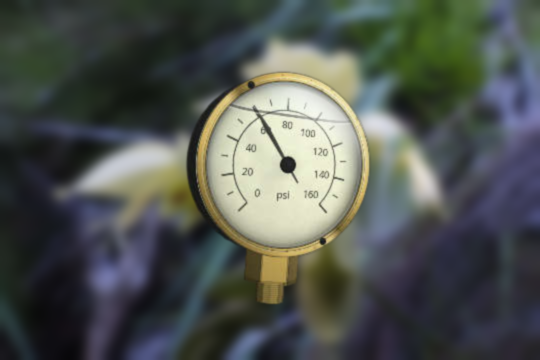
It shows 60; psi
